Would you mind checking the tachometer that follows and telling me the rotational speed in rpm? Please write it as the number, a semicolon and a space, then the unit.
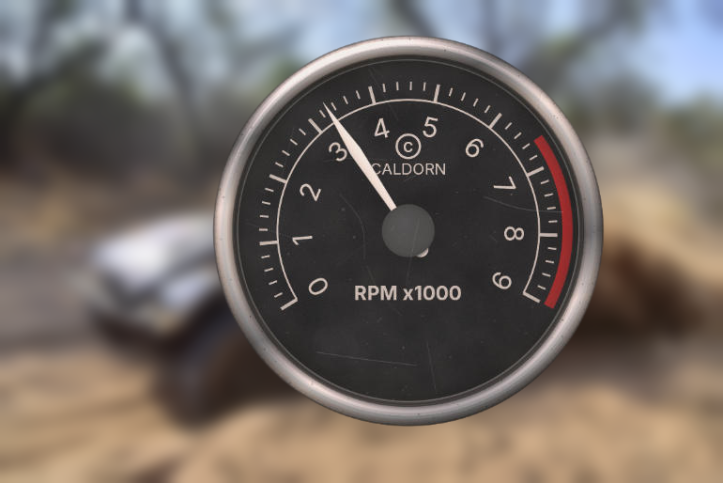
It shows 3300; rpm
